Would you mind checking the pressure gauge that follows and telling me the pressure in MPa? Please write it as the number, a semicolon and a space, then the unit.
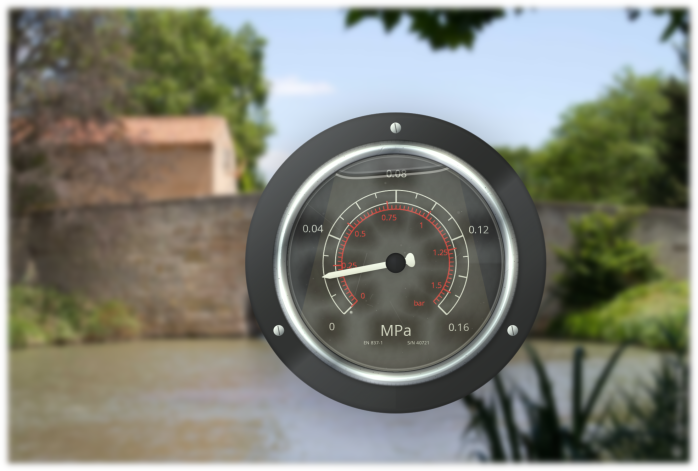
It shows 0.02; MPa
